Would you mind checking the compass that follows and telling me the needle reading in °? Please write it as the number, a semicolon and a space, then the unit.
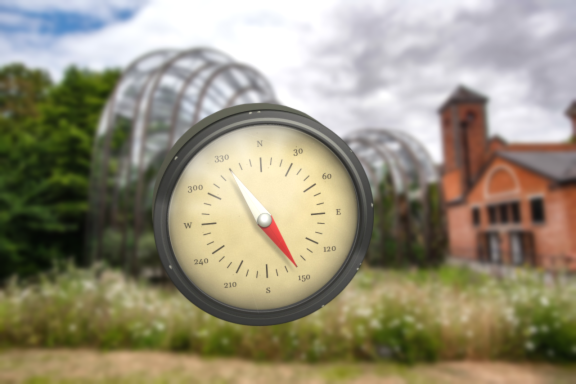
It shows 150; °
